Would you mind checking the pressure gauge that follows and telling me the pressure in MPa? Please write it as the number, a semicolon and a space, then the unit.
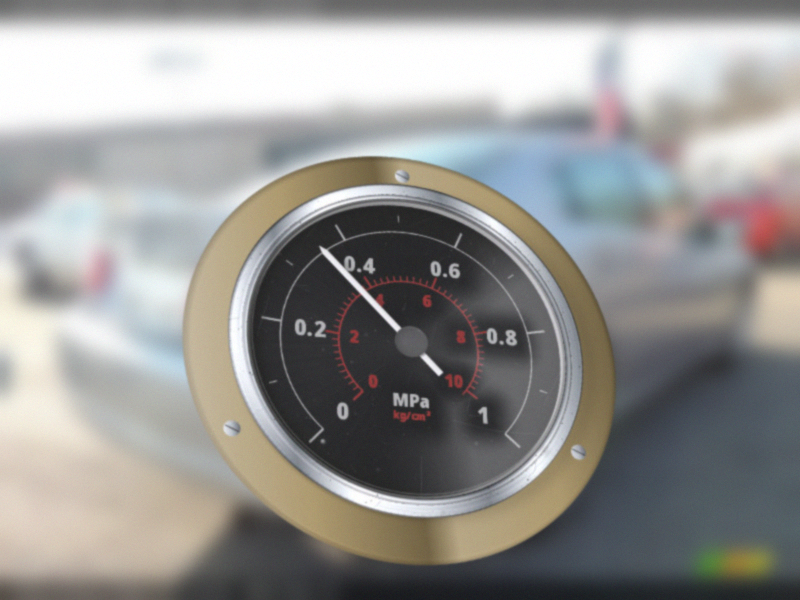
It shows 0.35; MPa
